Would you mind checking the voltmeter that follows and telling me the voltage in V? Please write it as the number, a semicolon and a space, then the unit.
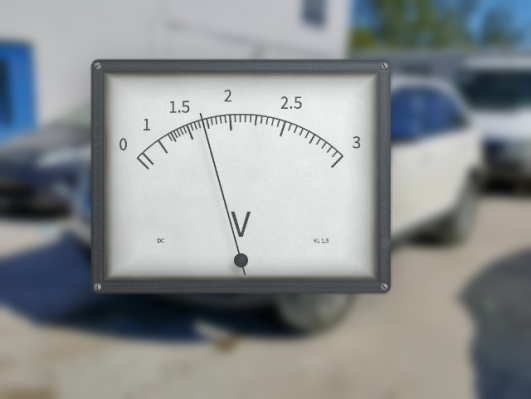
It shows 1.7; V
